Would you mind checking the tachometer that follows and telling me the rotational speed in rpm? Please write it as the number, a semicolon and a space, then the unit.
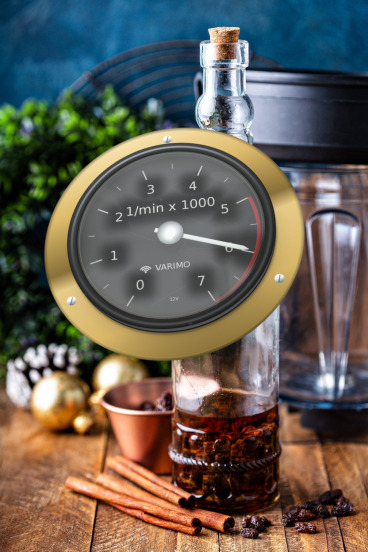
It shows 6000; rpm
